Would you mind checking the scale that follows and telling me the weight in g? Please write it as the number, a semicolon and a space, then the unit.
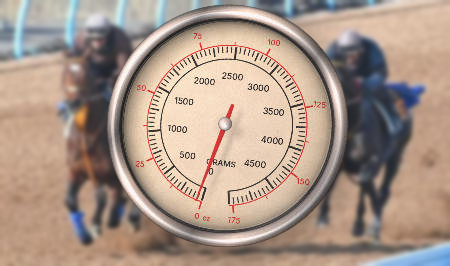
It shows 50; g
